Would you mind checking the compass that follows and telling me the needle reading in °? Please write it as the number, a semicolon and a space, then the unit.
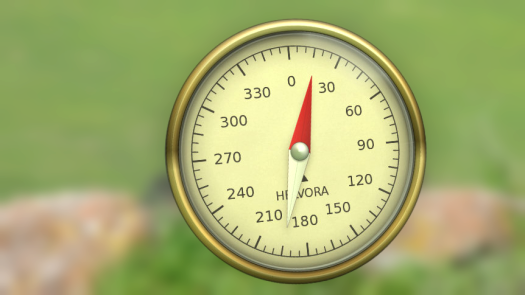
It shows 15; °
